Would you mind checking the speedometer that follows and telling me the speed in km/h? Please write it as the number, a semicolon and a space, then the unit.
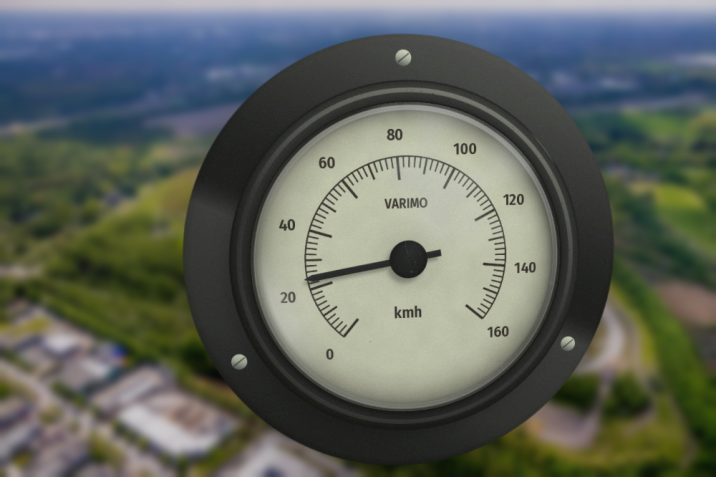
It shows 24; km/h
